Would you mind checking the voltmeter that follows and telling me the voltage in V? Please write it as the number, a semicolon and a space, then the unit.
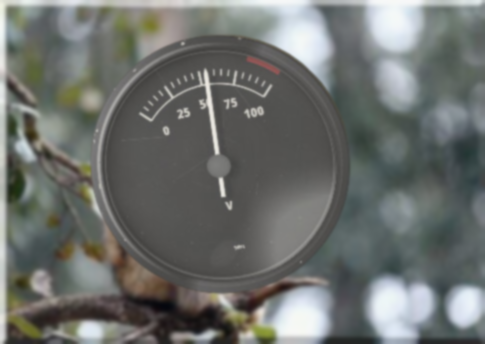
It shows 55; V
